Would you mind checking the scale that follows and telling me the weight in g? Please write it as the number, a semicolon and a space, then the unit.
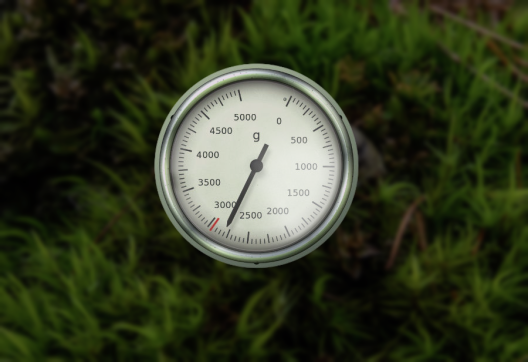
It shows 2800; g
